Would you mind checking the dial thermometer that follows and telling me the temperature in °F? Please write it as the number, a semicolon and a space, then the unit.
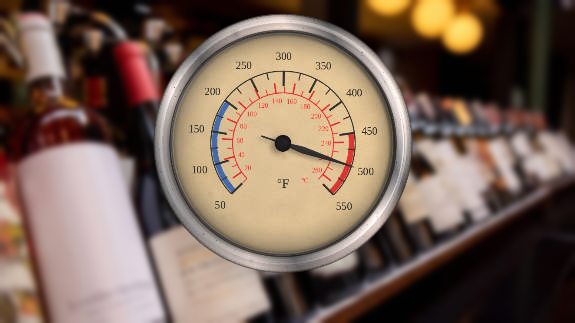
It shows 500; °F
